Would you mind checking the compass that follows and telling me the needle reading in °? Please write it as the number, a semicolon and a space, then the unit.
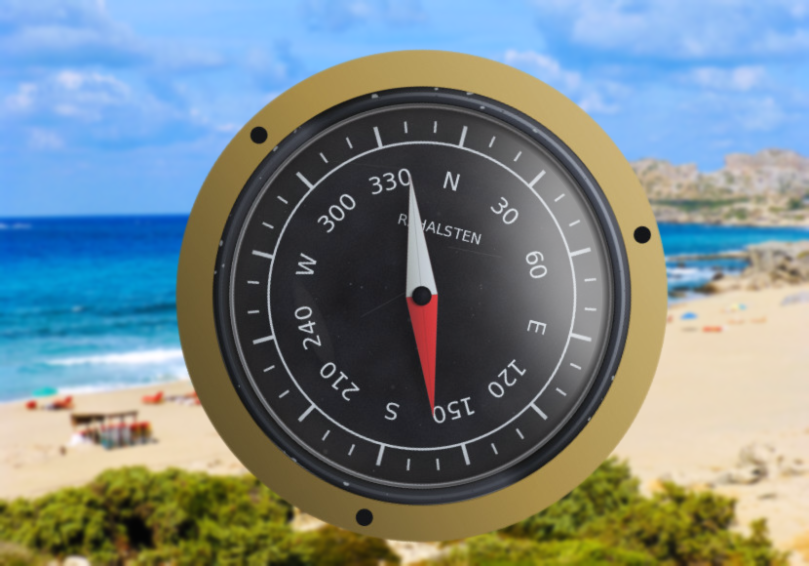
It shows 160; °
